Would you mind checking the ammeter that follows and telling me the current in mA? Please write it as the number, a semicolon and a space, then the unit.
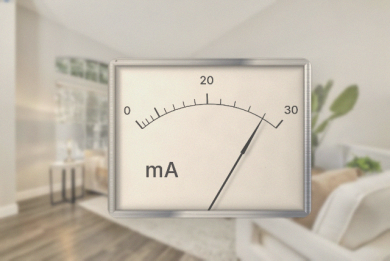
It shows 28; mA
